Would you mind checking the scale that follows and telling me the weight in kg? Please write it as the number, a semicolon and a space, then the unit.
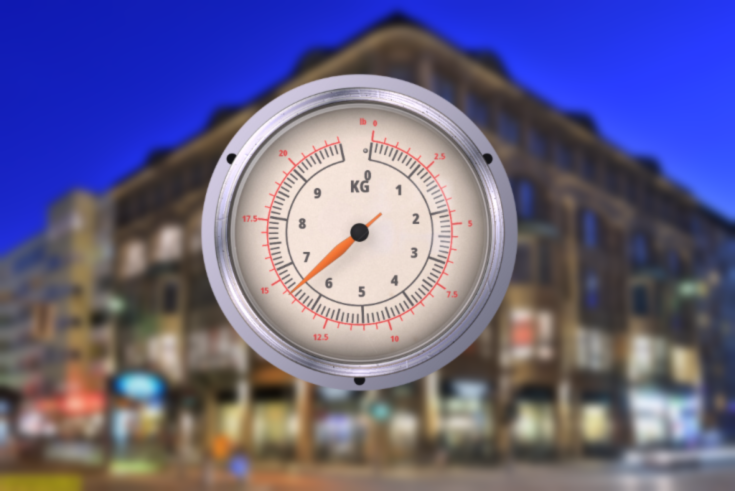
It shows 6.5; kg
